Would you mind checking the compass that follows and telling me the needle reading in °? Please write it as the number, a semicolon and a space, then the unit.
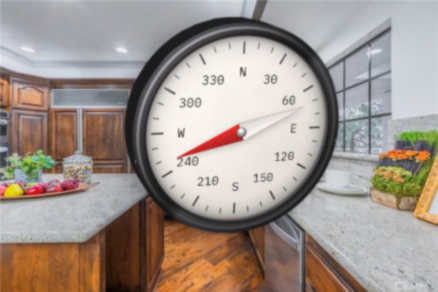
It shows 250; °
